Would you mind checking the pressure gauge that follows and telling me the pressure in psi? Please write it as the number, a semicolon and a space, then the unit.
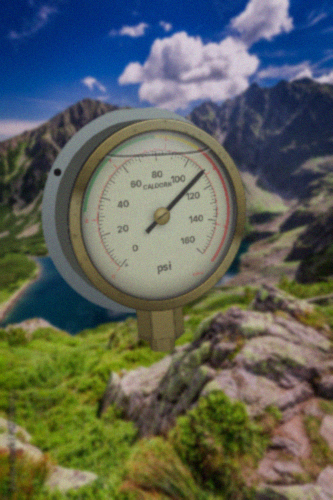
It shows 110; psi
